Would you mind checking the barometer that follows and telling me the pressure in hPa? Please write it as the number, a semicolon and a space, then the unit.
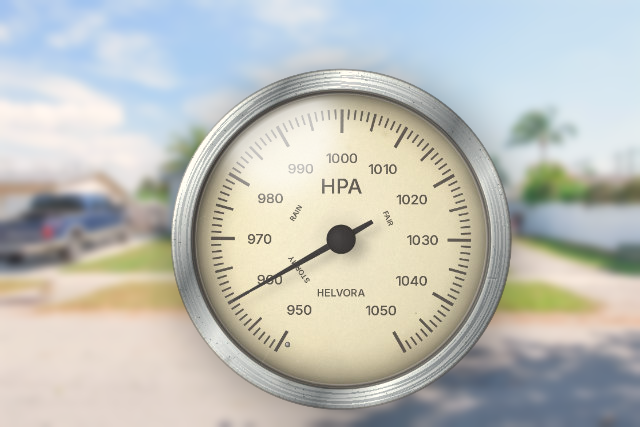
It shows 960; hPa
